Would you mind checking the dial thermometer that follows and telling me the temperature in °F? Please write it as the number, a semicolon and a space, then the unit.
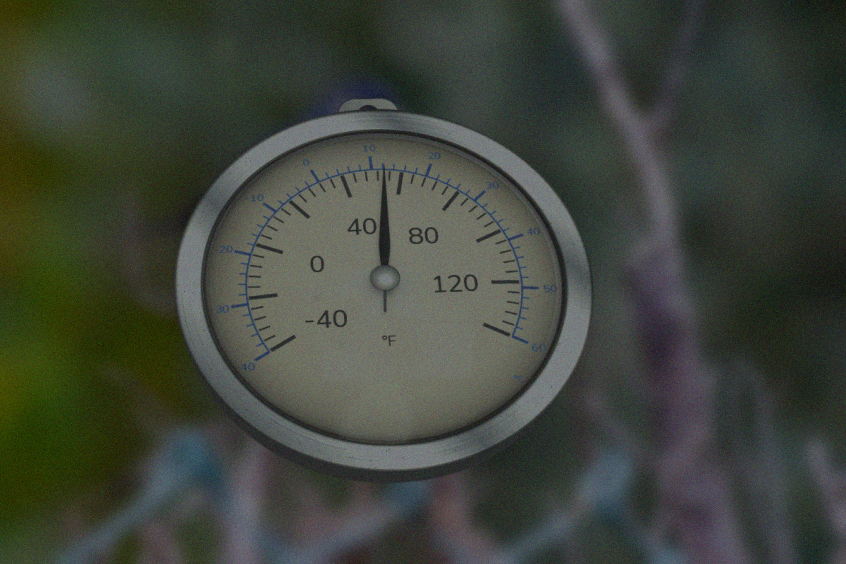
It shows 54; °F
